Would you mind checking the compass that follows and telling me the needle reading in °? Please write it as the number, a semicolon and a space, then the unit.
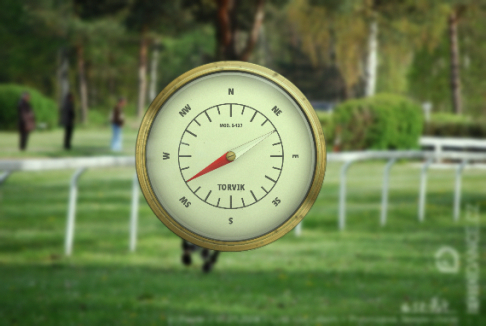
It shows 240; °
